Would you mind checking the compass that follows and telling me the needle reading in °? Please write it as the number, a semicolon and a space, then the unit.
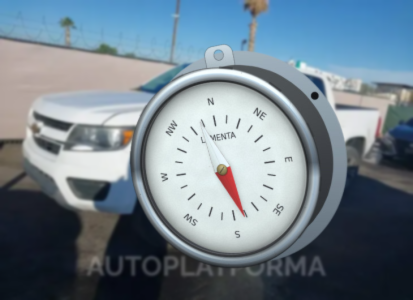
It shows 165; °
